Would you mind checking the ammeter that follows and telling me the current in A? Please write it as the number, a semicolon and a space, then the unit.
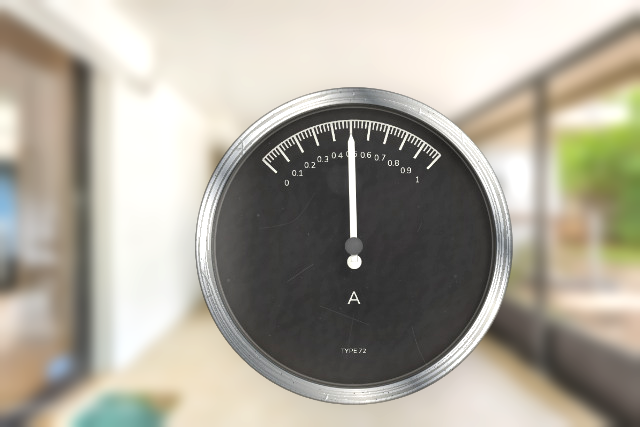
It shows 0.5; A
